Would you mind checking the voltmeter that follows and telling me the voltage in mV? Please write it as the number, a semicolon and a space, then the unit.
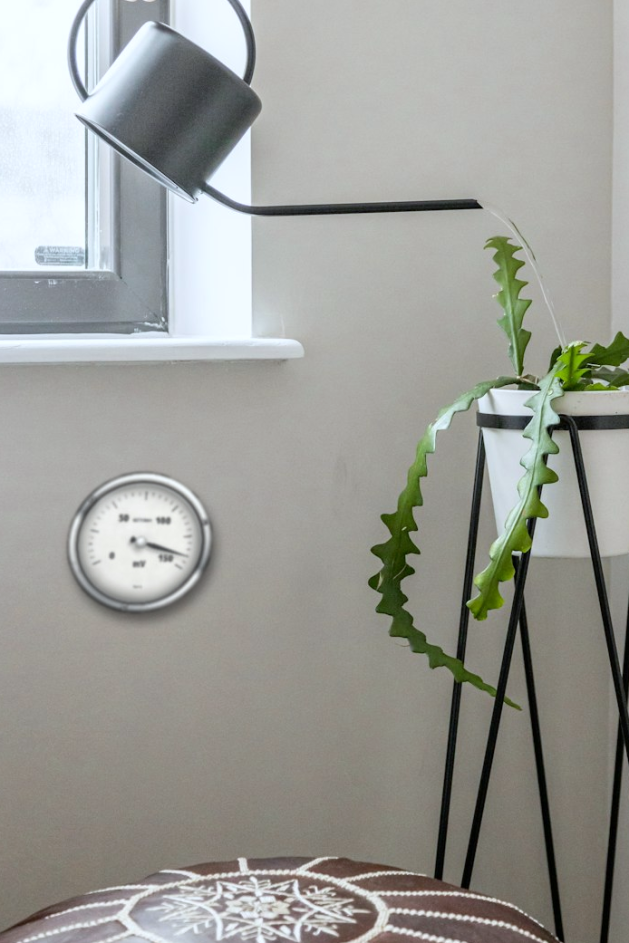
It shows 140; mV
